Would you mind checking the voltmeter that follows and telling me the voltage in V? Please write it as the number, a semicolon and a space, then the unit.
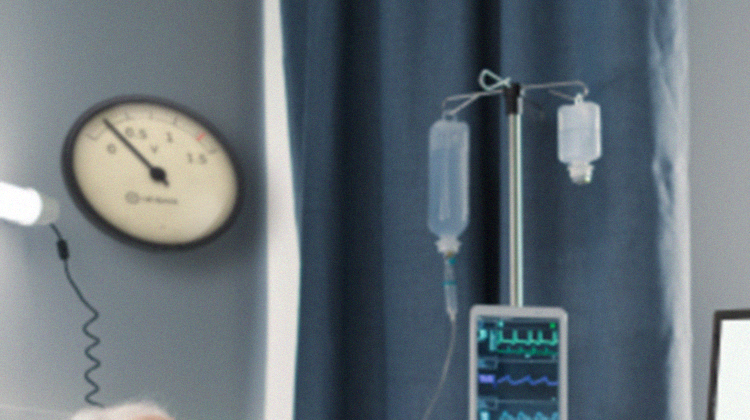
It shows 0.25; V
